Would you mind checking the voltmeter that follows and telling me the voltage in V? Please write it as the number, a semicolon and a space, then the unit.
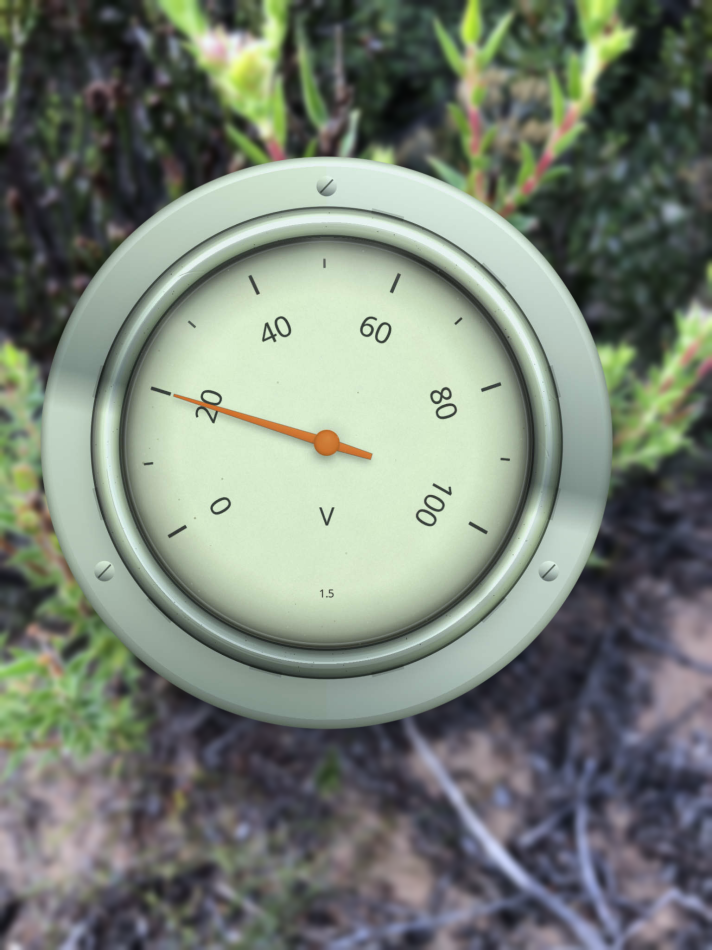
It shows 20; V
